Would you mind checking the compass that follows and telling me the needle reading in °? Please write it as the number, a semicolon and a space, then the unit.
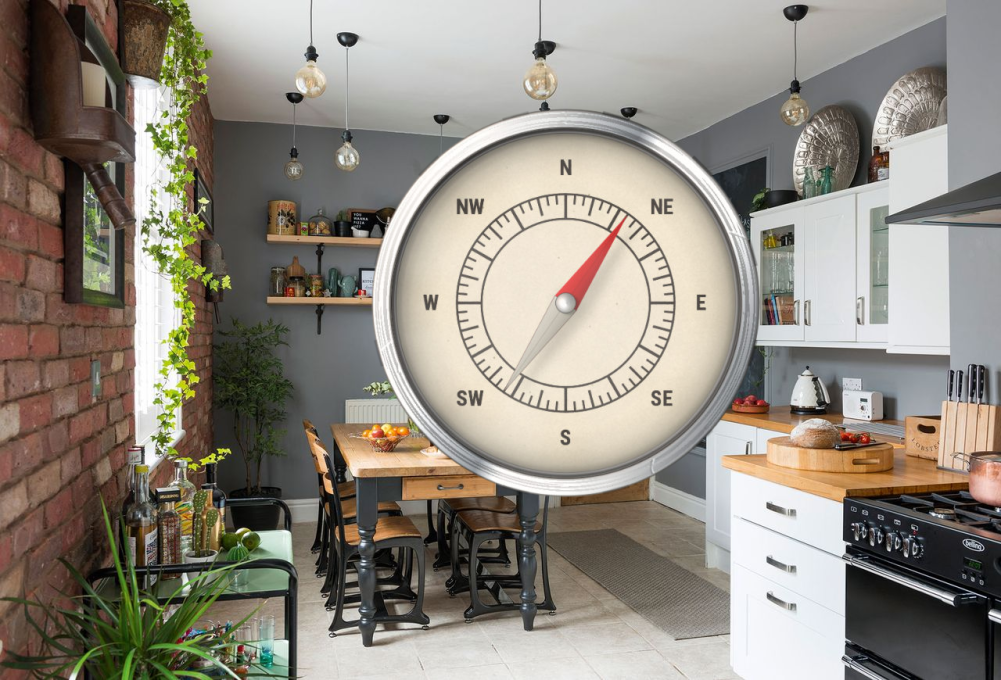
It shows 35; °
